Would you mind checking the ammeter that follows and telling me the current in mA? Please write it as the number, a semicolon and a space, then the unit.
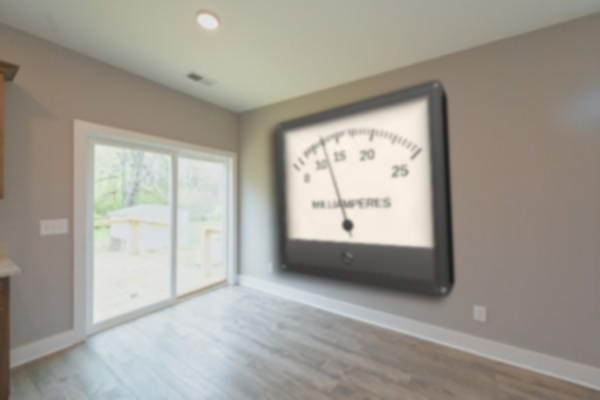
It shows 12.5; mA
